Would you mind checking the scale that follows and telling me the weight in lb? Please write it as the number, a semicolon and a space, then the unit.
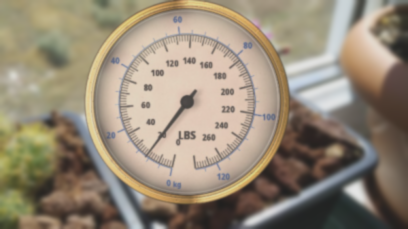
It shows 20; lb
